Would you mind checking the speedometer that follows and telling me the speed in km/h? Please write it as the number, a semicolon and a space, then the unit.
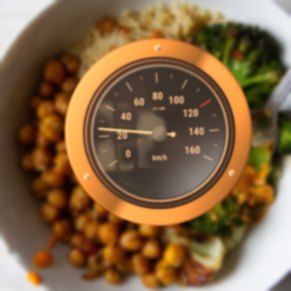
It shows 25; km/h
